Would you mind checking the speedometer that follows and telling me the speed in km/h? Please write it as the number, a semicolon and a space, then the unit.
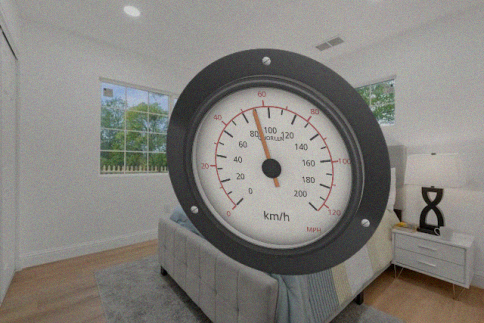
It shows 90; km/h
